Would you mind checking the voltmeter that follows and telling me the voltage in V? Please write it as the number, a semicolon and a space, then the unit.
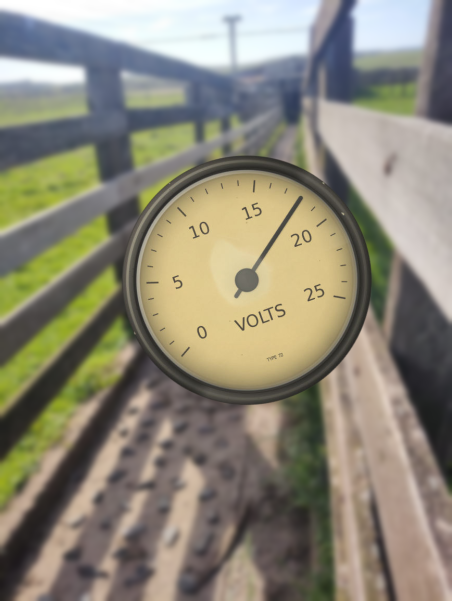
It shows 18; V
